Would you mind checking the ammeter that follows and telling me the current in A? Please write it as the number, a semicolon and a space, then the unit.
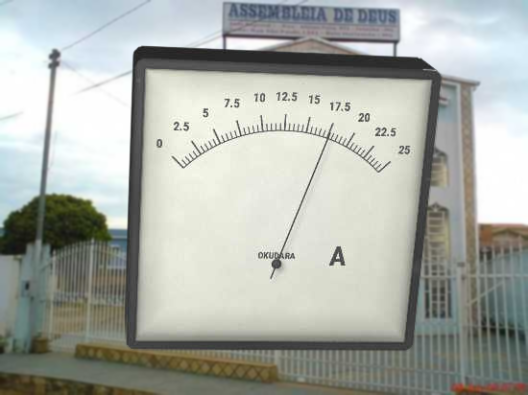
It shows 17.5; A
